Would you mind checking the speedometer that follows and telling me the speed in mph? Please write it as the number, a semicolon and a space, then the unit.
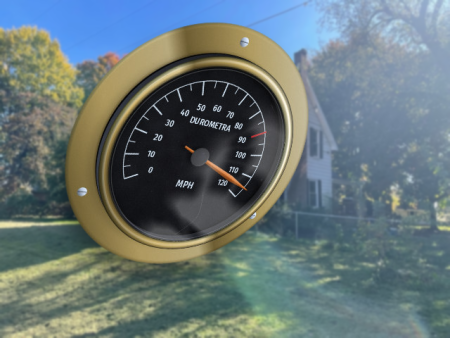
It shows 115; mph
